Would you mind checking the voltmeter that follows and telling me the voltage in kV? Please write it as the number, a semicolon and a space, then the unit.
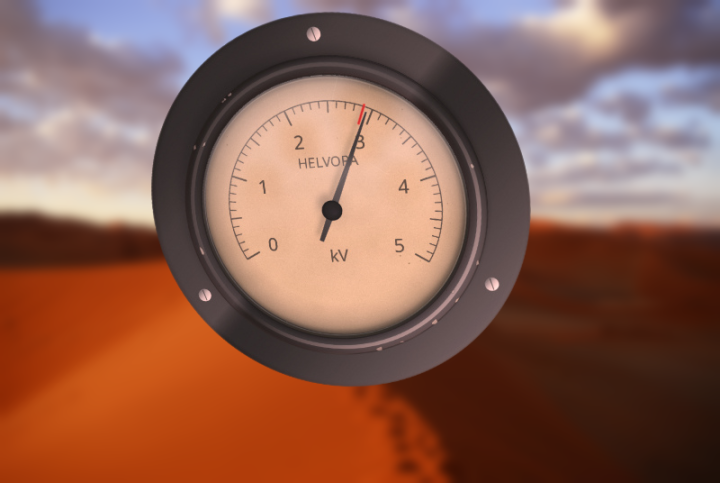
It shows 2.95; kV
